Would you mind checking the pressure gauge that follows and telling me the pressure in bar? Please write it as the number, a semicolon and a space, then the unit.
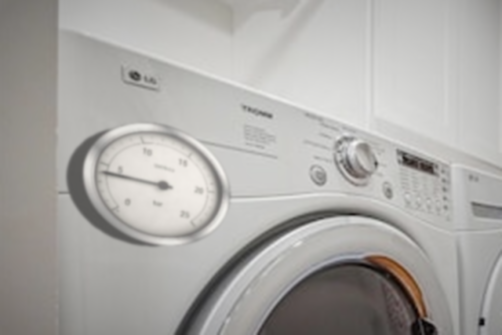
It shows 4; bar
